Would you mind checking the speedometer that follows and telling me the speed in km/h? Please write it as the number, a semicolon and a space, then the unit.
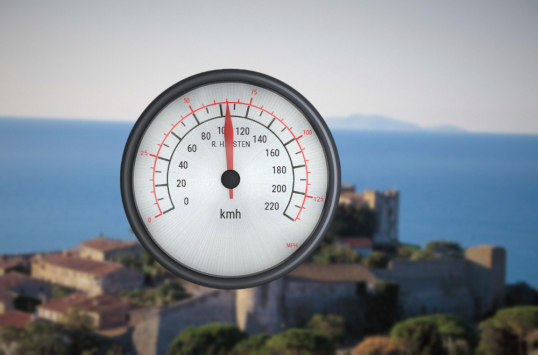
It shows 105; km/h
